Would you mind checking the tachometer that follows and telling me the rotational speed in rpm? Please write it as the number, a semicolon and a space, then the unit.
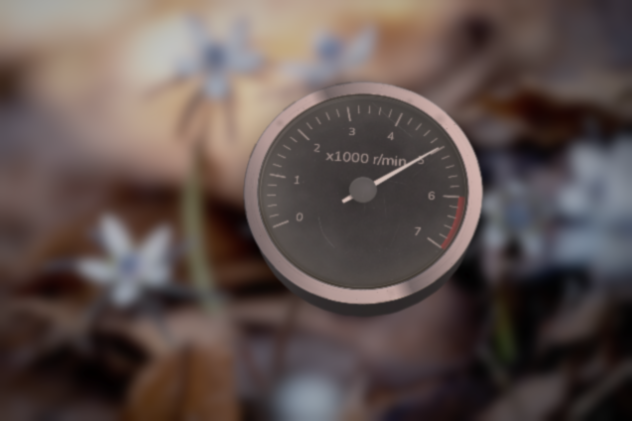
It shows 5000; rpm
